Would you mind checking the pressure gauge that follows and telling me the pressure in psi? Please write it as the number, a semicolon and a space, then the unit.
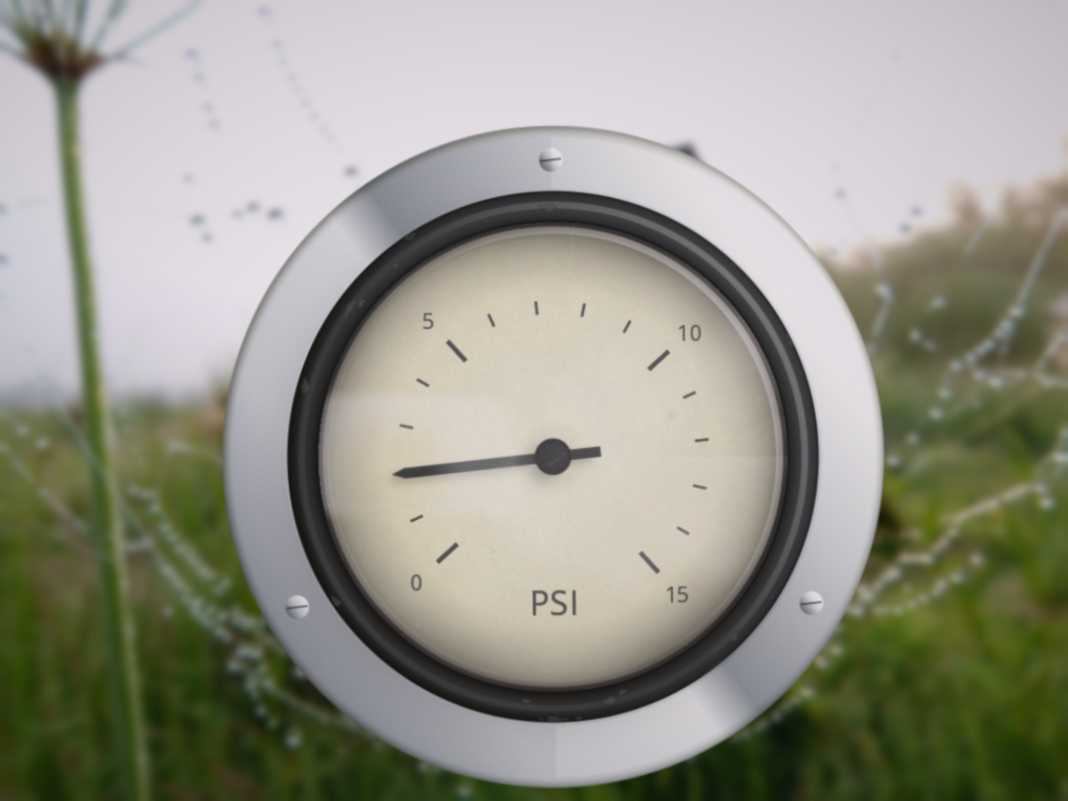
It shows 2; psi
